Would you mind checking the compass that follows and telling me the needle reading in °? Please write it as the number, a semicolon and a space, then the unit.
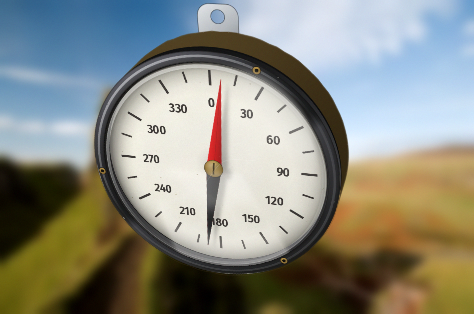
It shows 7.5; °
